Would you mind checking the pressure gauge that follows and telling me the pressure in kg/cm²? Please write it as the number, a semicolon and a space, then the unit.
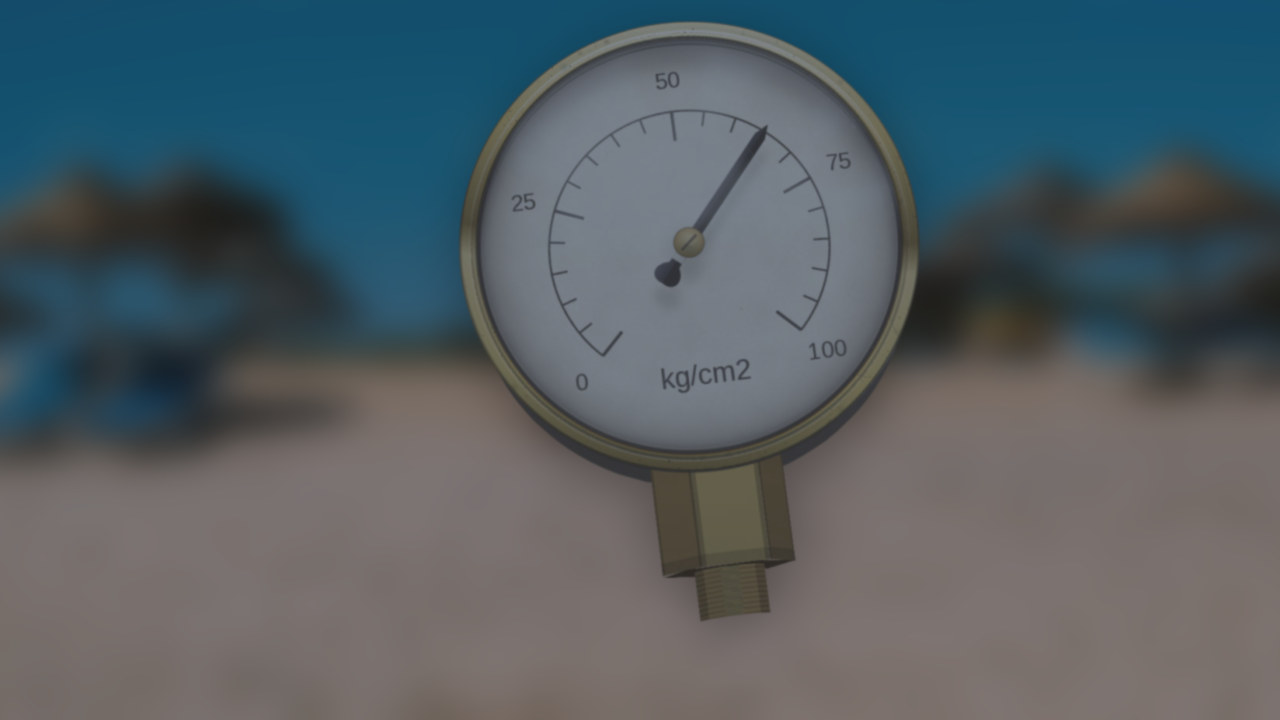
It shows 65; kg/cm²
